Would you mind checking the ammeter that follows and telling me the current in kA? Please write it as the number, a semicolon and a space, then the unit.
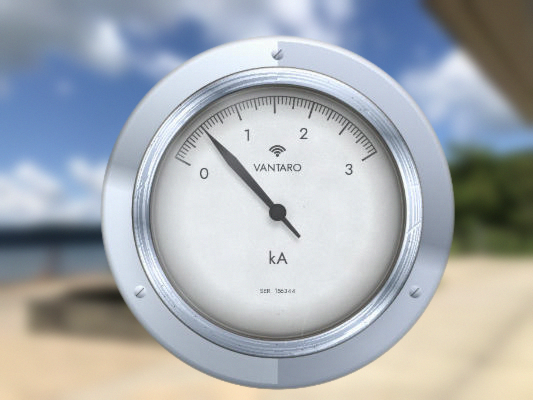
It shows 0.5; kA
